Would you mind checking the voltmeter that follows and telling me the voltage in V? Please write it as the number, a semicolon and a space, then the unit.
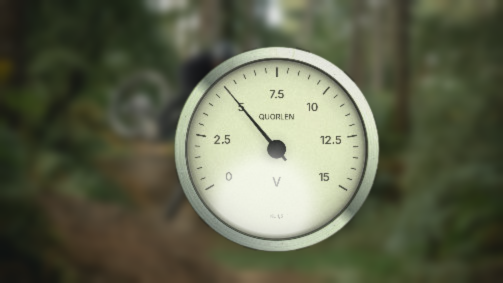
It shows 5; V
